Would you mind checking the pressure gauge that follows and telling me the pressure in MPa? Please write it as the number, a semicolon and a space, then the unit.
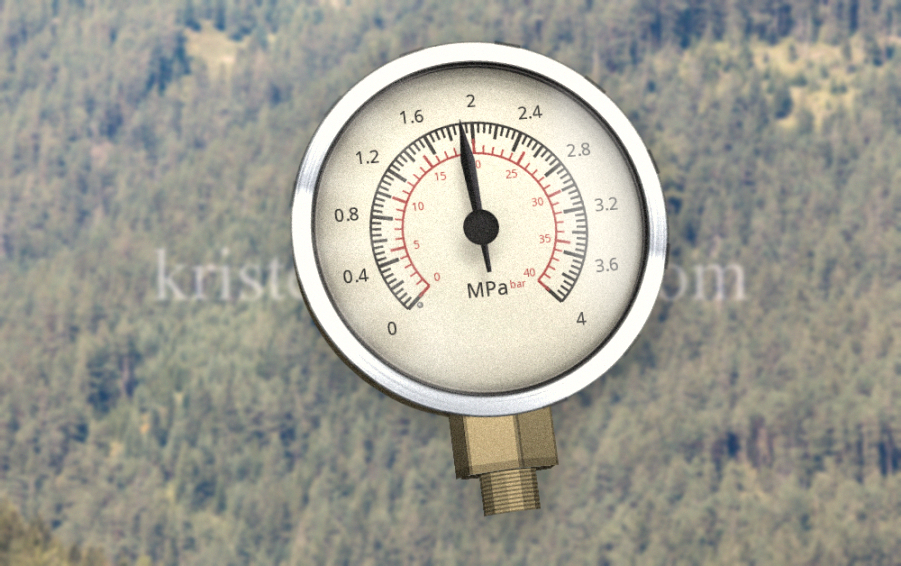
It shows 1.9; MPa
